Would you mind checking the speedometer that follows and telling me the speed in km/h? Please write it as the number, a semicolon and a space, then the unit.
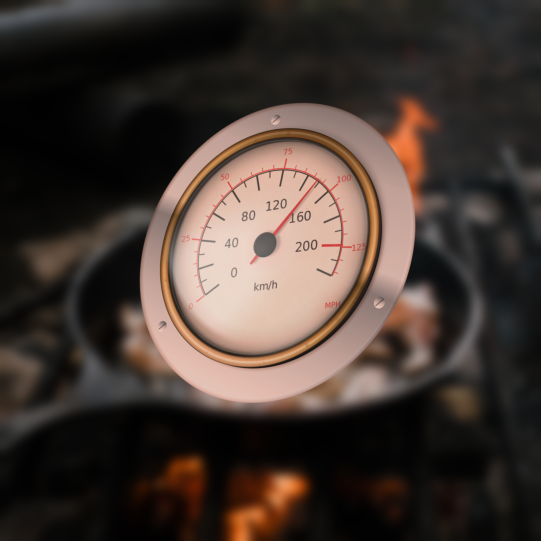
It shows 150; km/h
